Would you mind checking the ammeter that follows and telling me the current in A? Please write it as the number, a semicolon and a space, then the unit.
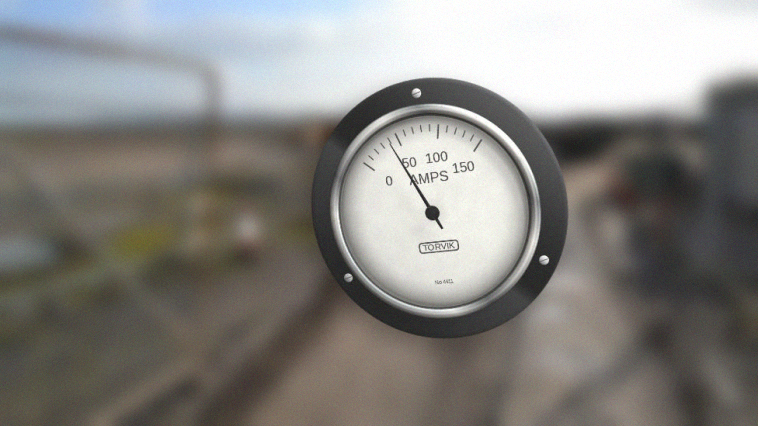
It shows 40; A
